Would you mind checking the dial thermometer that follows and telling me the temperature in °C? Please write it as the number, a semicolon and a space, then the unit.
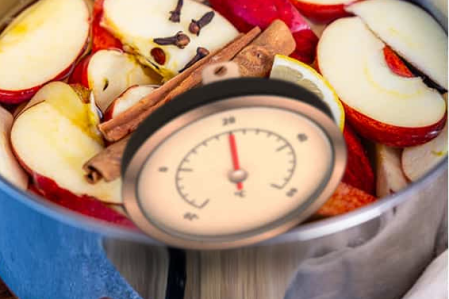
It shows 20; °C
